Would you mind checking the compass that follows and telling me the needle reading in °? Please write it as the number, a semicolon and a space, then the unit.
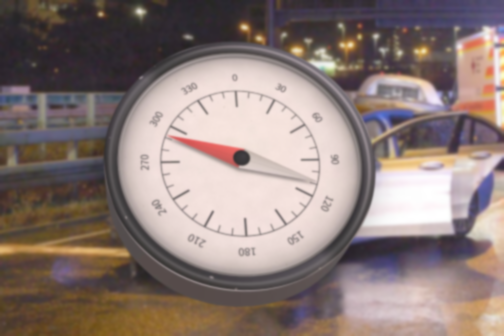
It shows 290; °
